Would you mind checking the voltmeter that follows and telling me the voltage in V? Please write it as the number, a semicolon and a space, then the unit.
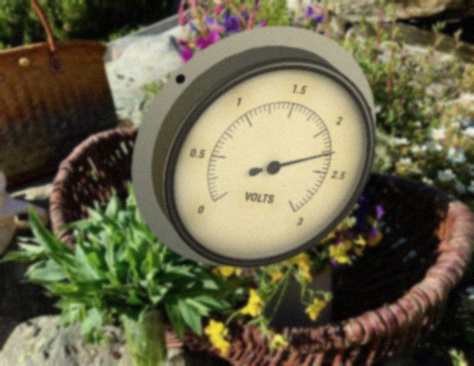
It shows 2.25; V
